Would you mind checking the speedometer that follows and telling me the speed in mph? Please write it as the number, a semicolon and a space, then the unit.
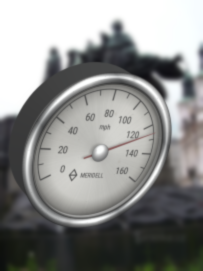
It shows 125; mph
